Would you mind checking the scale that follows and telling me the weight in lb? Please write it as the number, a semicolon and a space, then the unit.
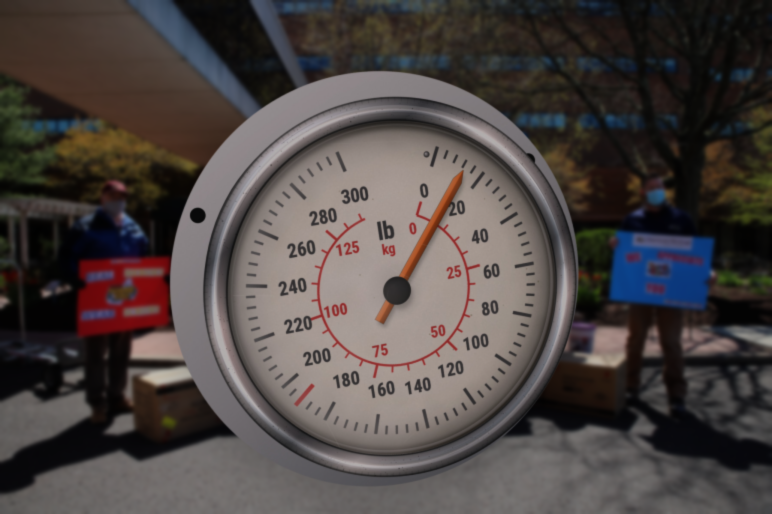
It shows 12; lb
